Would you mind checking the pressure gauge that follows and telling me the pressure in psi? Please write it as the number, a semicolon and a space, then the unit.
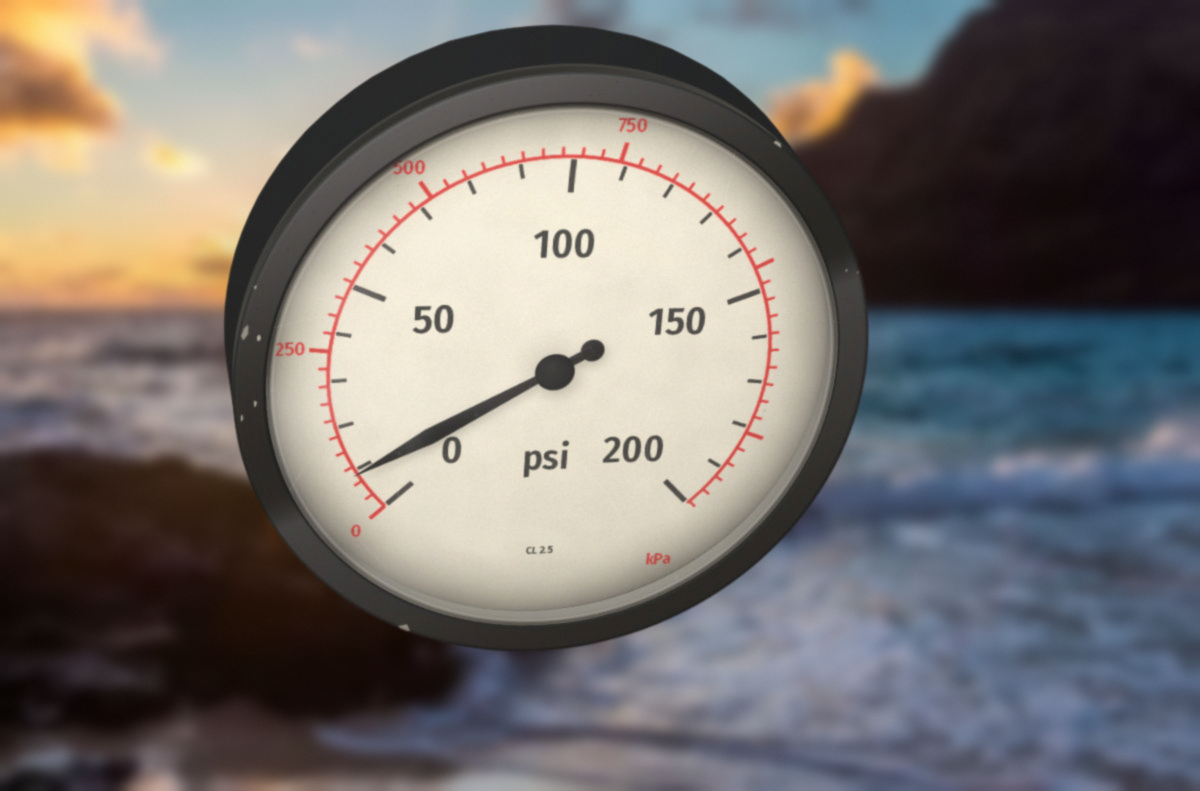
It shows 10; psi
